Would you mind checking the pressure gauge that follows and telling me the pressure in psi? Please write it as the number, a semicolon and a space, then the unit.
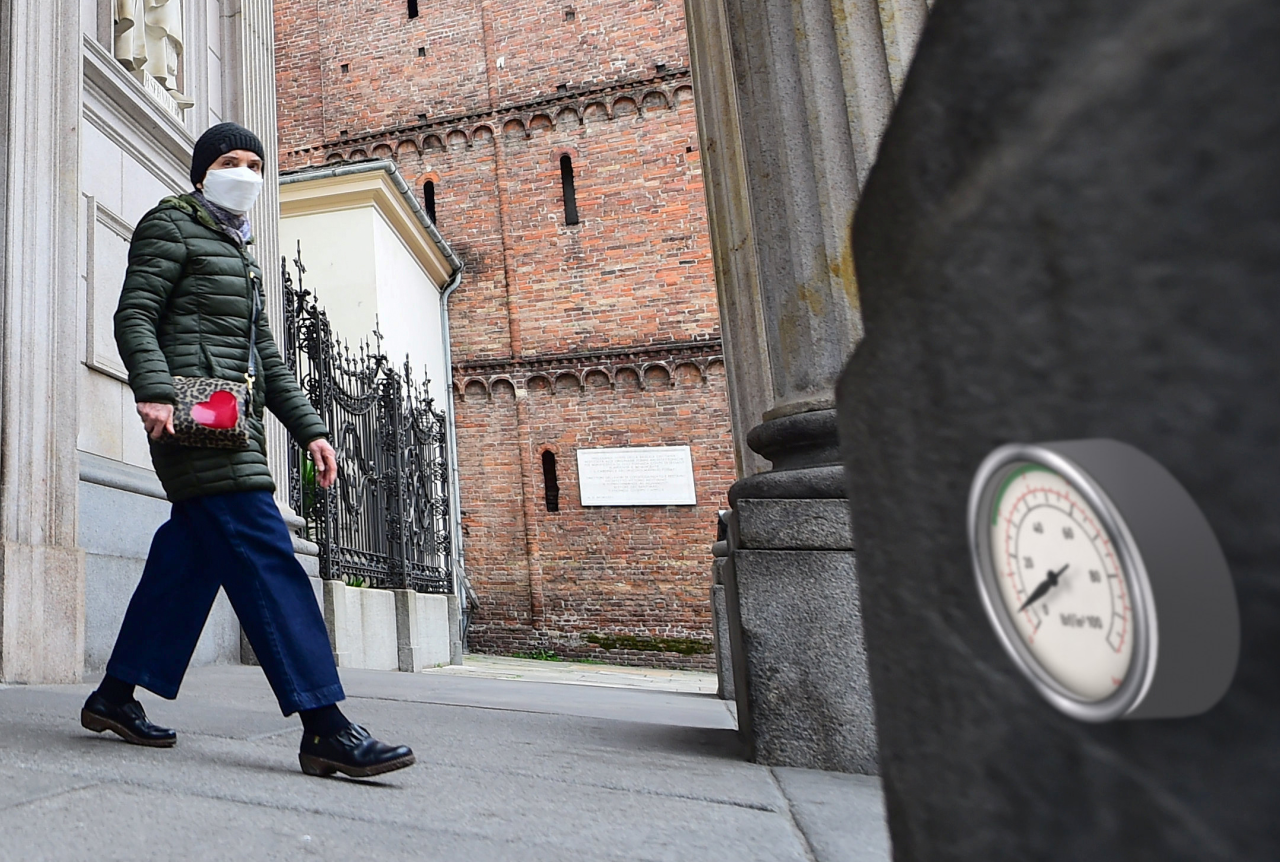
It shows 5; psi
